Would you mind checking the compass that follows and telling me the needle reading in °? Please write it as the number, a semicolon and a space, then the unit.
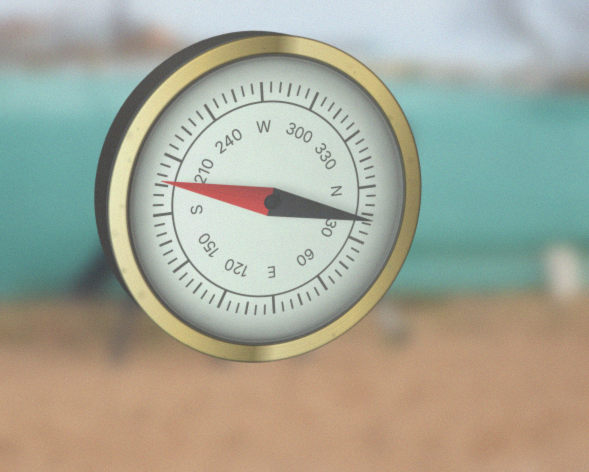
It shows 197.5; °
